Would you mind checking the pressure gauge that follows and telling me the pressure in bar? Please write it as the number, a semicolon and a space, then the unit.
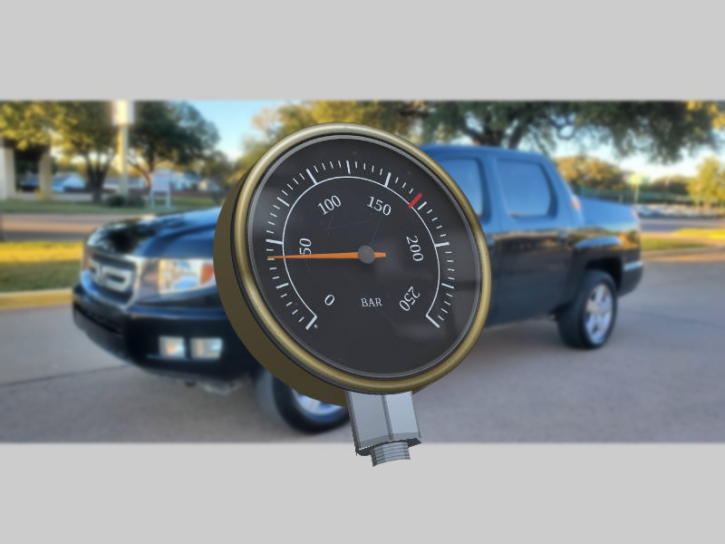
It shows 40; bar
